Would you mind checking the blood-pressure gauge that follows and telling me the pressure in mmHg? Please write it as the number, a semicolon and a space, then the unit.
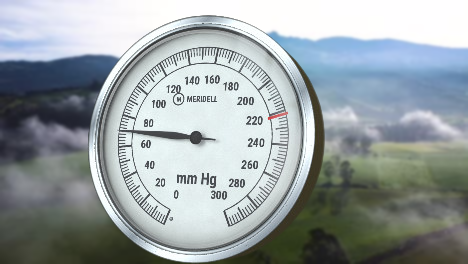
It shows 70; mmHg
